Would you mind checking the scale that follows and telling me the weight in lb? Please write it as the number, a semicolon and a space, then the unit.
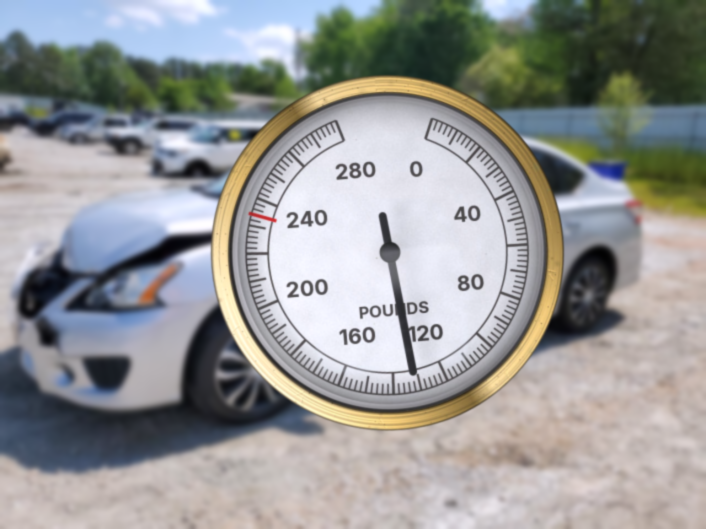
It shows 132; lb
